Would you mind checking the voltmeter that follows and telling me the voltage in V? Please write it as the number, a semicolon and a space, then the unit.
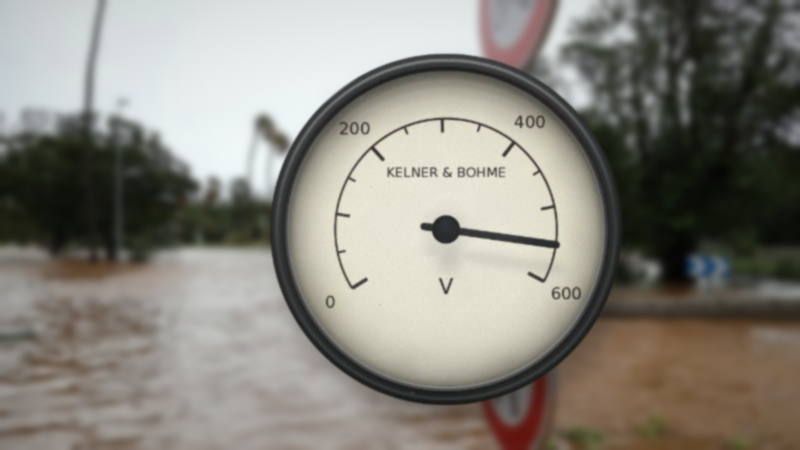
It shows 550; V
